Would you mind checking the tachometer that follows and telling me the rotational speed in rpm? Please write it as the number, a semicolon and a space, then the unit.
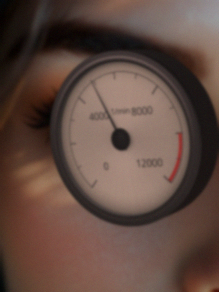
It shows 5000; rpm
